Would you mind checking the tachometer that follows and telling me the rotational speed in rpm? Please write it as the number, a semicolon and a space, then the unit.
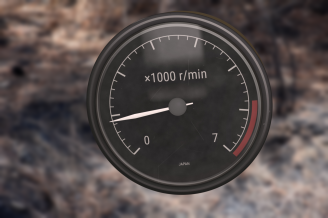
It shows 900; rpm
